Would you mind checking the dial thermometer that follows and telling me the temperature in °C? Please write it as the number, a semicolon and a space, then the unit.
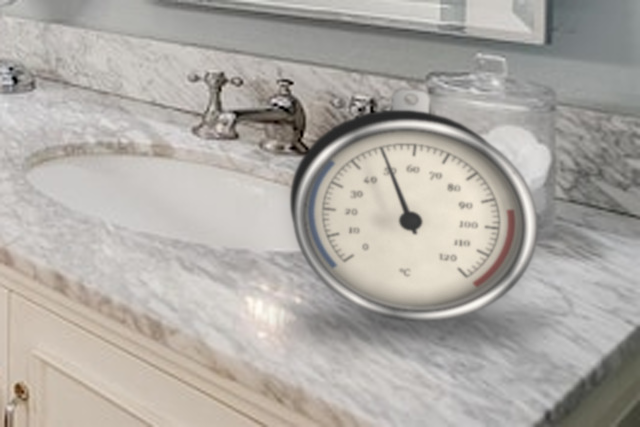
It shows 50; °C
